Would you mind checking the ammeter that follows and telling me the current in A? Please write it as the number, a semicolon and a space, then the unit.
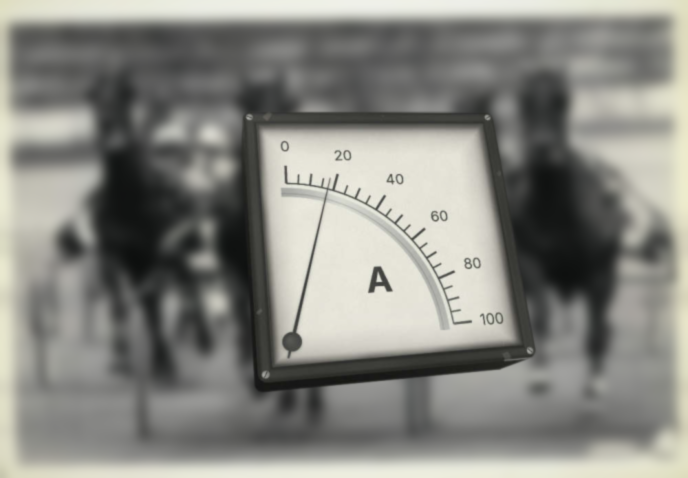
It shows 17.5; A
